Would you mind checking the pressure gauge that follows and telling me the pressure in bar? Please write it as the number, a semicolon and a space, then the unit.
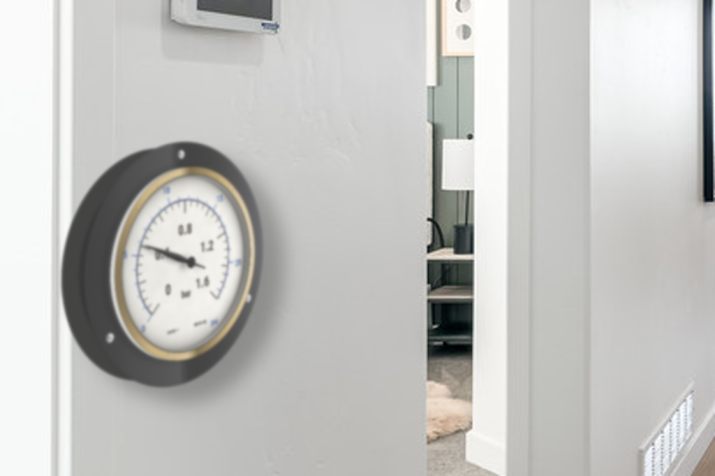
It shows 0.4; bar
